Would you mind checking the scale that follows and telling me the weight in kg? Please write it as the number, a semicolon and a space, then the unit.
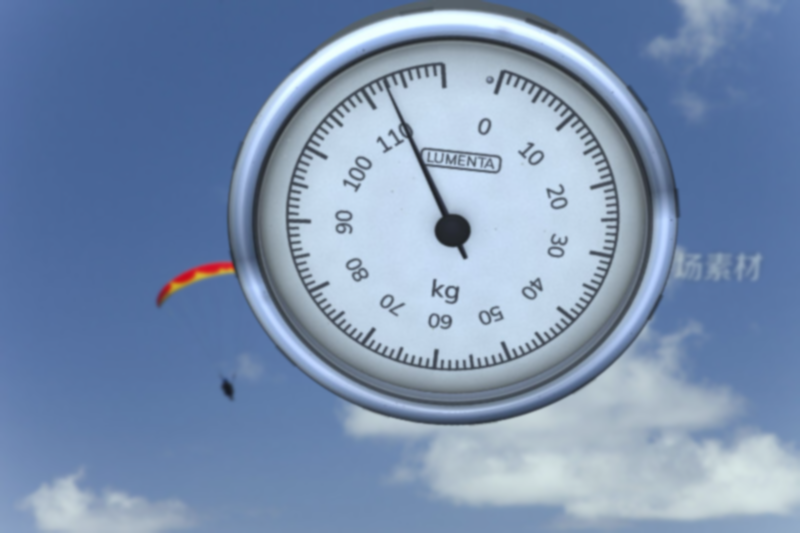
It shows 113; kg
